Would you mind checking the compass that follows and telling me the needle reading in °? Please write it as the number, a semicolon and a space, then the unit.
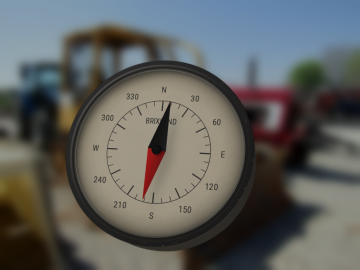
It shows 190; °
